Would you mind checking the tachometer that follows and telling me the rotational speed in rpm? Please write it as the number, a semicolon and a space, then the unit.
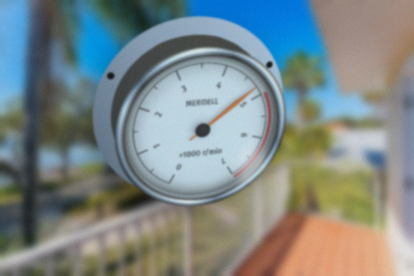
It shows 4750; rpm
